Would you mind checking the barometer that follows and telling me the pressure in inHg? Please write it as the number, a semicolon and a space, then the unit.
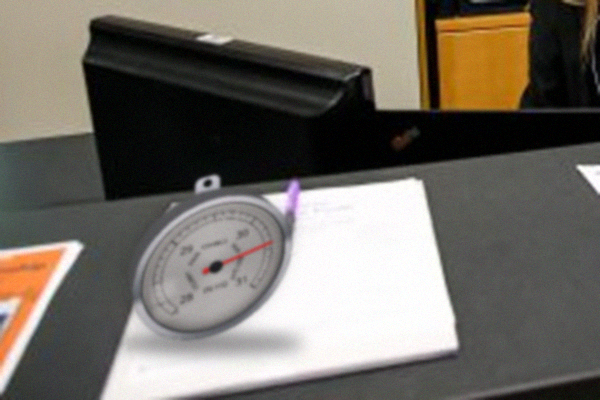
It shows 30.4; inHg
